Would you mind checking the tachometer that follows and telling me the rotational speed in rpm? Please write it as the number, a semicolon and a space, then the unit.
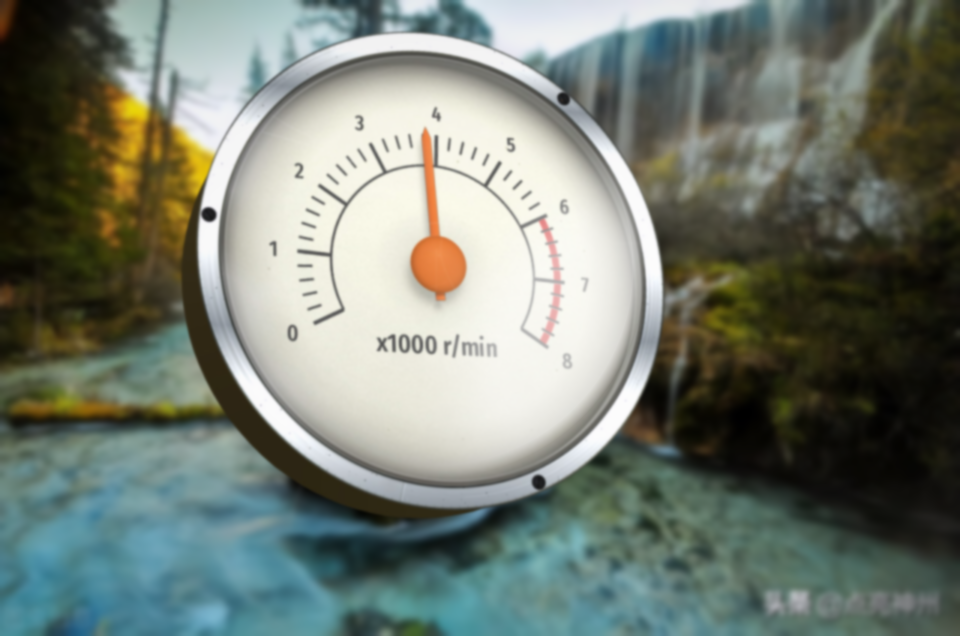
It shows 3800; rpm
